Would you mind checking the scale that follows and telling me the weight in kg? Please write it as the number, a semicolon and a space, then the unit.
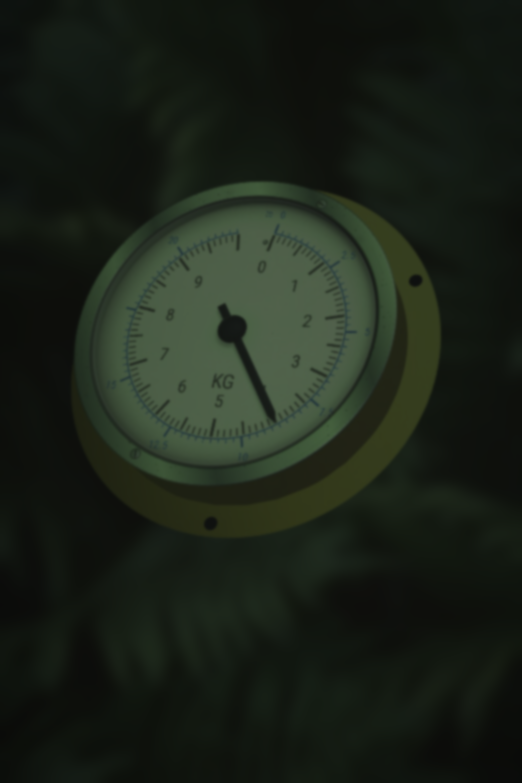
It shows 4; kg
